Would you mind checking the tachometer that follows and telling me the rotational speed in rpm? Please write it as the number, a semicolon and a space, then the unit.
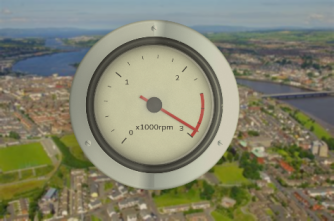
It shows 2900; rpm
